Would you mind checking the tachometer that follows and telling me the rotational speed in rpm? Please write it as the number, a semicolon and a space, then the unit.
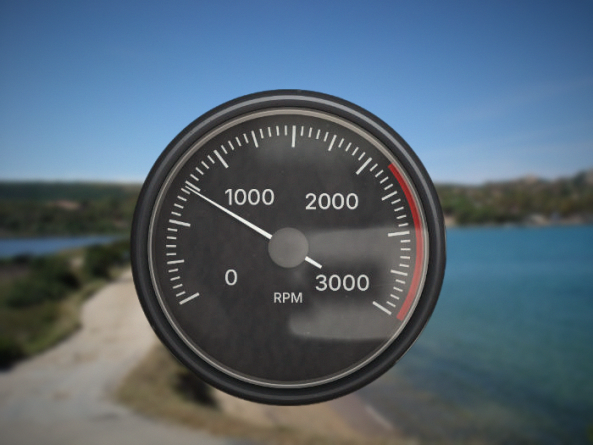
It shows 725; rpm
